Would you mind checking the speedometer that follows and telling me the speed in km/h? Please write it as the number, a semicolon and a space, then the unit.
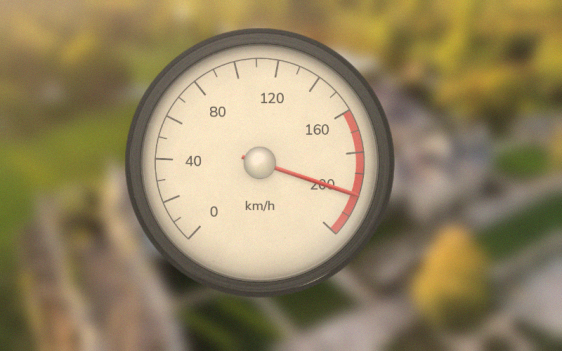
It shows 200; km/h
